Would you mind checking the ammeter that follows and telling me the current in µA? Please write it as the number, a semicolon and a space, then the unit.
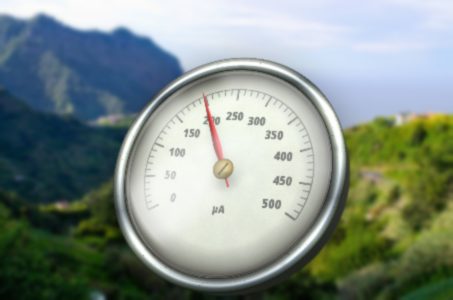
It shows 200; µA
